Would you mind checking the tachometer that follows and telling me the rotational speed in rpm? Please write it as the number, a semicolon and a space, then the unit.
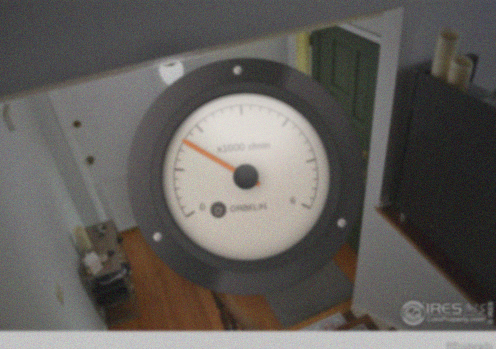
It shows 1600; rpm
